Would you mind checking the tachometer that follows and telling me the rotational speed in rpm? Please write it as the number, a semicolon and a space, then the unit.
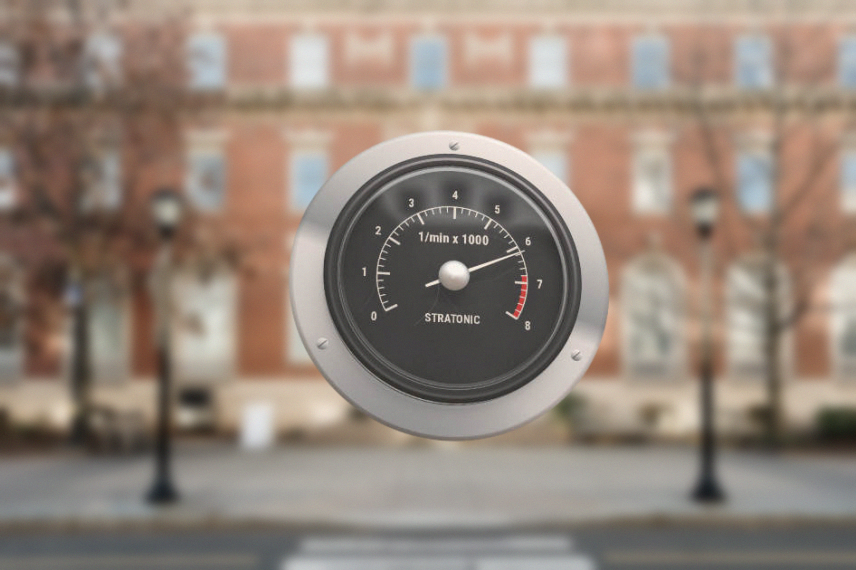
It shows 6200; rpm
